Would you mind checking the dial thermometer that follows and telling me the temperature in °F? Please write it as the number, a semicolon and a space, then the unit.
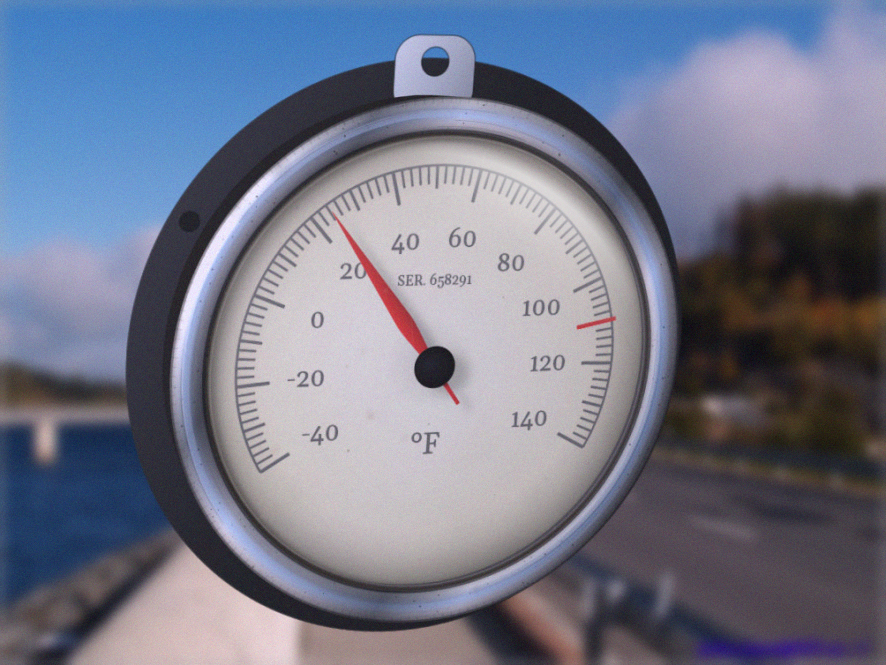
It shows 24; °F
